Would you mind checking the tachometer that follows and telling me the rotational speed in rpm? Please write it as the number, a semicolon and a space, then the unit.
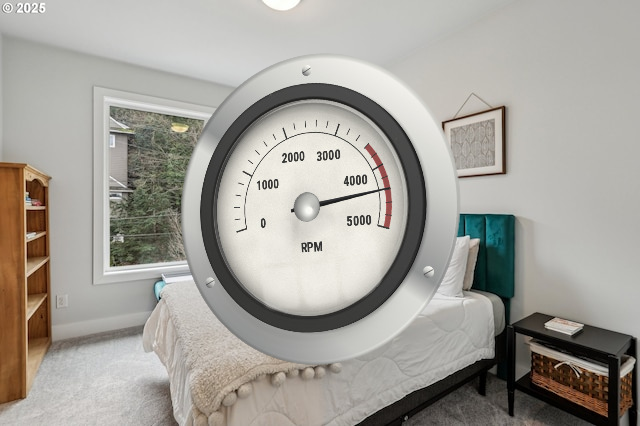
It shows 4400; rpm
